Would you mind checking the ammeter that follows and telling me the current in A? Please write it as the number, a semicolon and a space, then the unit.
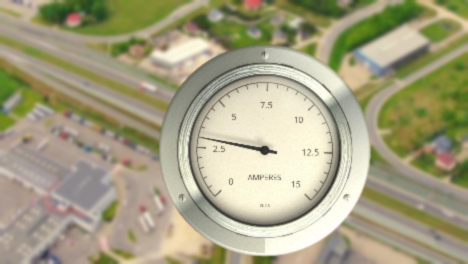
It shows 3; A
